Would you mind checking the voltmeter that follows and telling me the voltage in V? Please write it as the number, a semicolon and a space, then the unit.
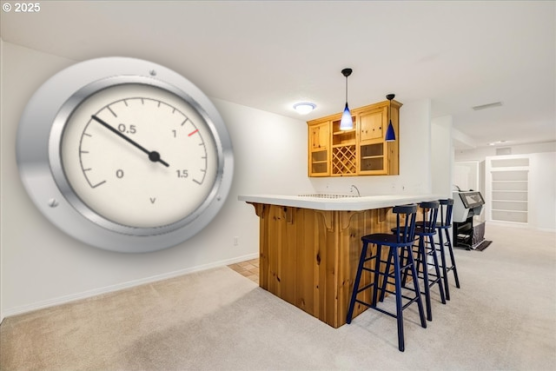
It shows 0.4; V
